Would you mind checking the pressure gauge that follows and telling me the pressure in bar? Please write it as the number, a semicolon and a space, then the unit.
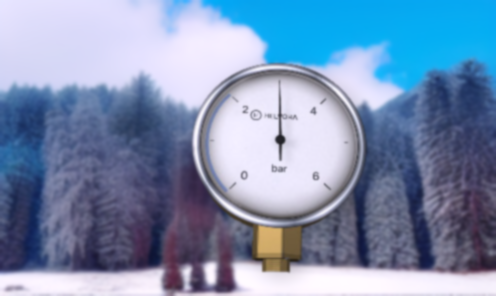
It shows 3; bar
